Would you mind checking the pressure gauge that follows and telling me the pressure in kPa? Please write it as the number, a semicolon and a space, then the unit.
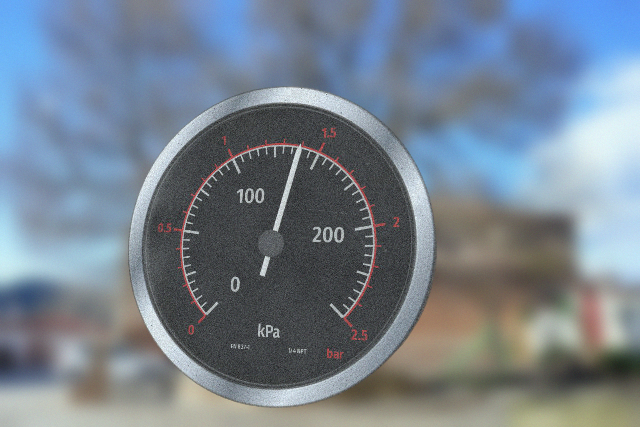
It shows 140; kPa
